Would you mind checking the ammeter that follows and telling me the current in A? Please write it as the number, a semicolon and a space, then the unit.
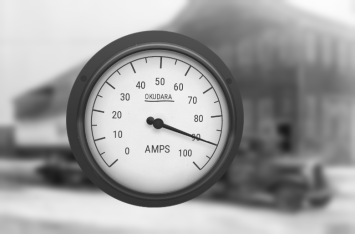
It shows 90; A
